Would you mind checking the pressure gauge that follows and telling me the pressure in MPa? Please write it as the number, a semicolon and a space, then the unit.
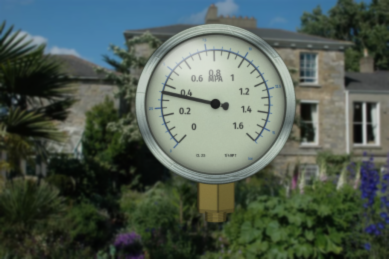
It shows 0.35; MPa
